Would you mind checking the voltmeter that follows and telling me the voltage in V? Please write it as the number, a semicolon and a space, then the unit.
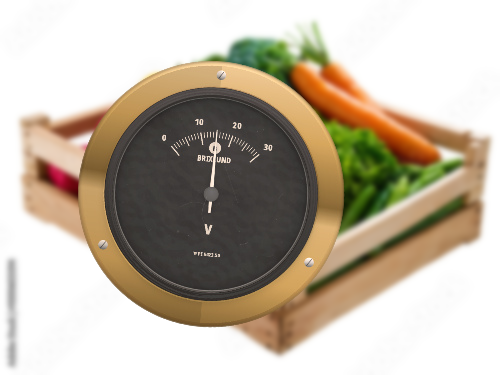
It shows 15; V
